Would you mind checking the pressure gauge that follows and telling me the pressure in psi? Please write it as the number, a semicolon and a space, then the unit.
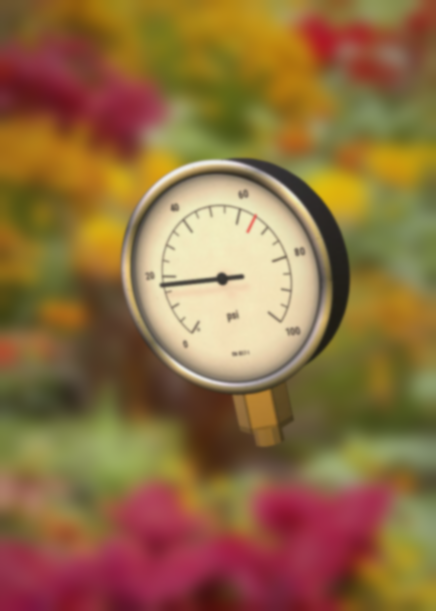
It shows 17.5; psi
